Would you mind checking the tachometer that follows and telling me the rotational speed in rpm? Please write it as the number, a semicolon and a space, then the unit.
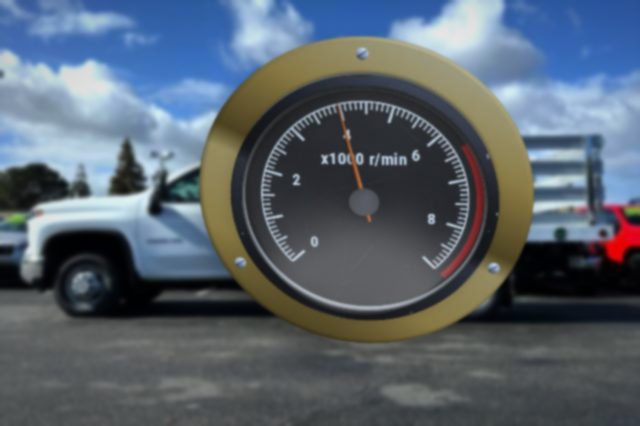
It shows 4000; rpm
